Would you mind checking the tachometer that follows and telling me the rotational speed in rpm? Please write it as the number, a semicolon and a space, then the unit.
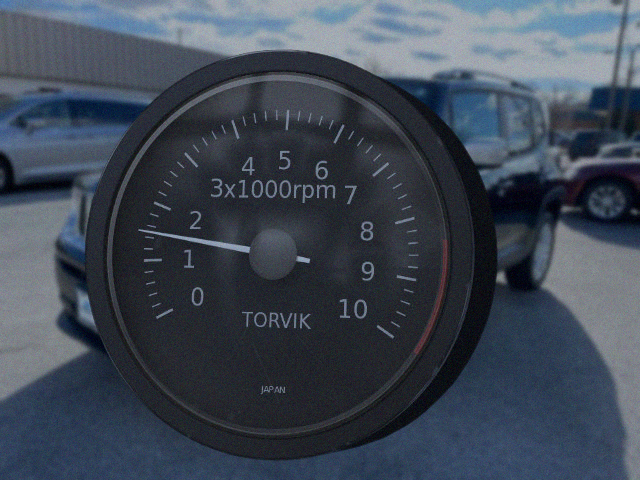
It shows 1500; rpm
